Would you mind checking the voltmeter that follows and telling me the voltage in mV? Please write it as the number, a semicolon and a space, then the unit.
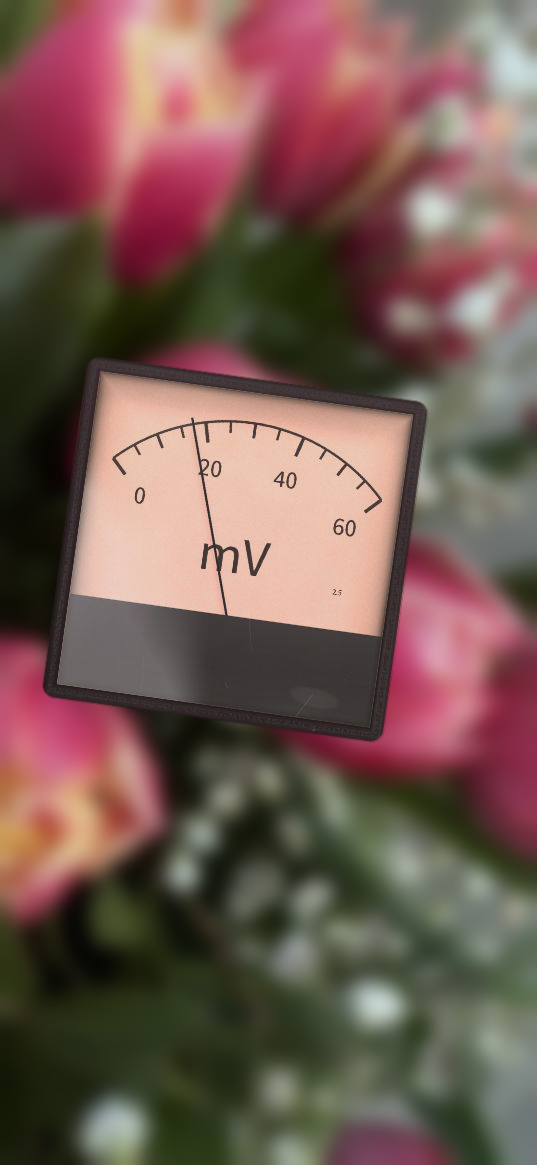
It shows 17.5; mV
